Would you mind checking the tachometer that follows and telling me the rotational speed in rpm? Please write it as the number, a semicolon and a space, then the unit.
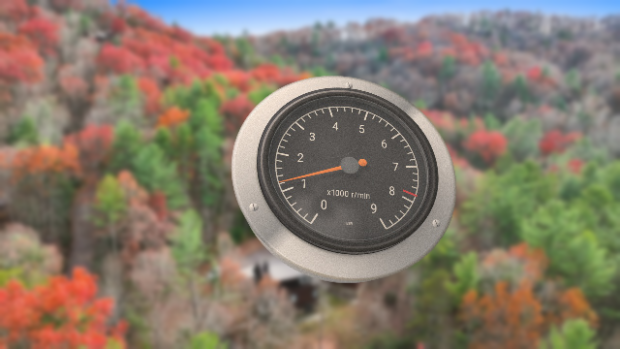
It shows 1200; rpm
